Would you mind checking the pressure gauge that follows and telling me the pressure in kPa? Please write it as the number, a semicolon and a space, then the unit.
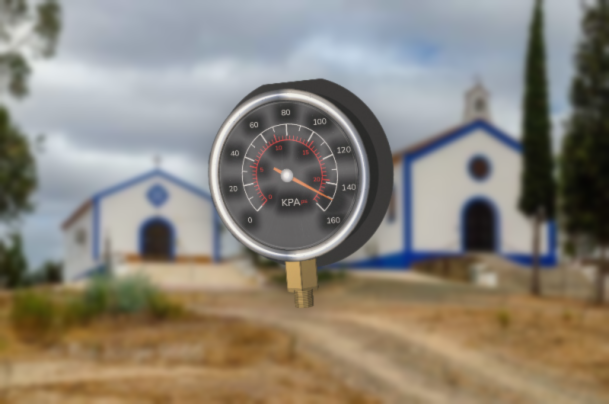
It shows 150; kPa
